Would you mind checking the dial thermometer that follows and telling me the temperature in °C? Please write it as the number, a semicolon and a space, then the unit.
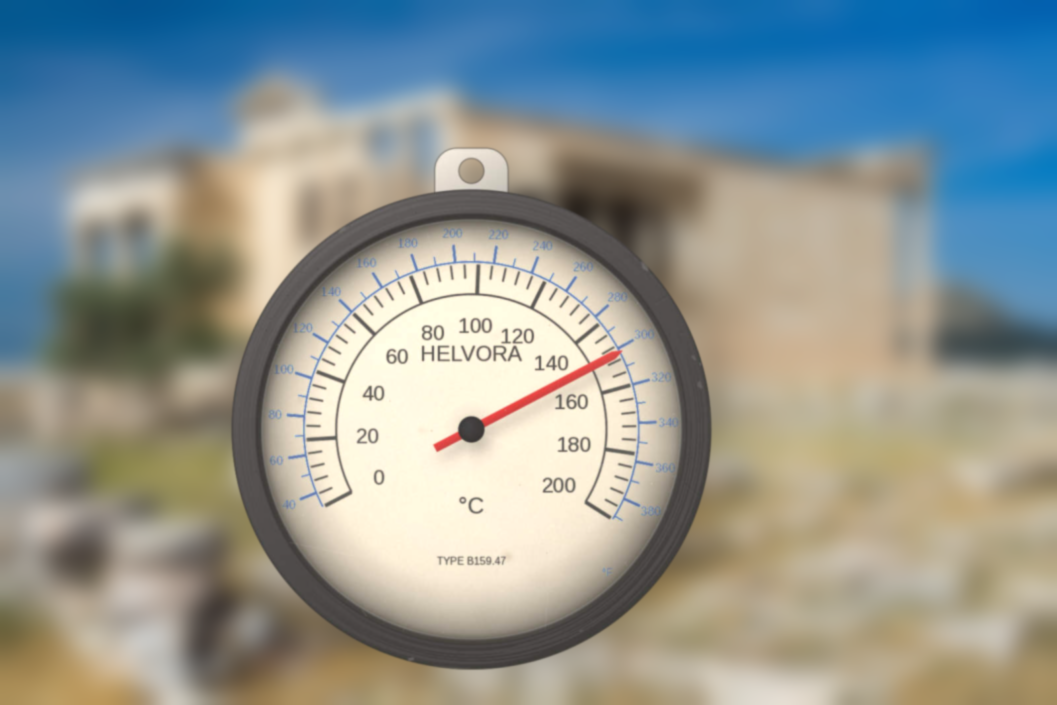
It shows 150; °C
